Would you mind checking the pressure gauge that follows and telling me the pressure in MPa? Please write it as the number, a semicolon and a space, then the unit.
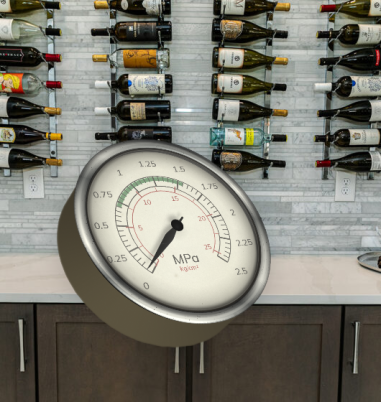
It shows 0.05; MPa
